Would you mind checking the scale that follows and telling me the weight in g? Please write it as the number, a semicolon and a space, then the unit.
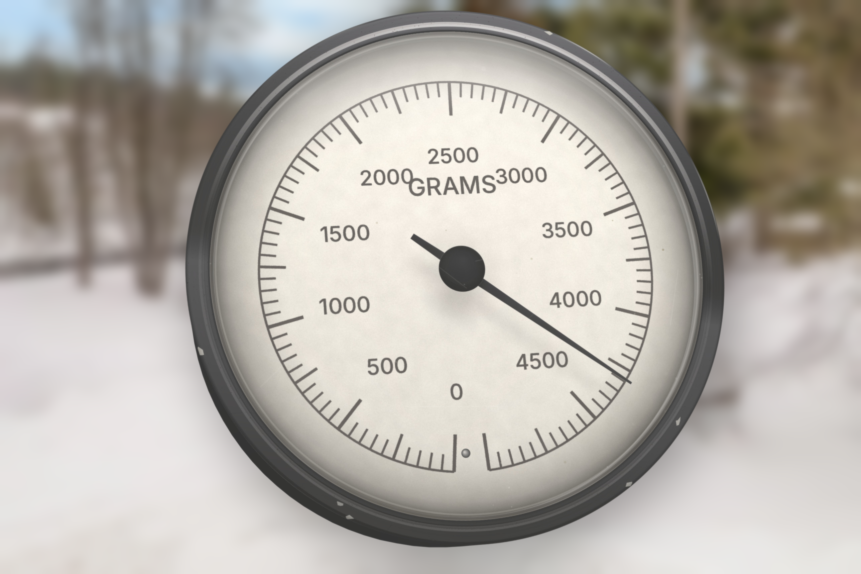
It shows 4300; g
